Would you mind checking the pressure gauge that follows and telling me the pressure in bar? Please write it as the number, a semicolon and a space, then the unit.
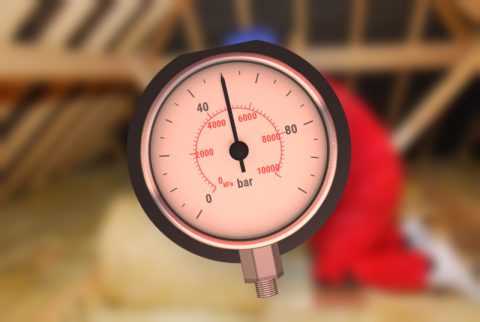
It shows 50; bar
